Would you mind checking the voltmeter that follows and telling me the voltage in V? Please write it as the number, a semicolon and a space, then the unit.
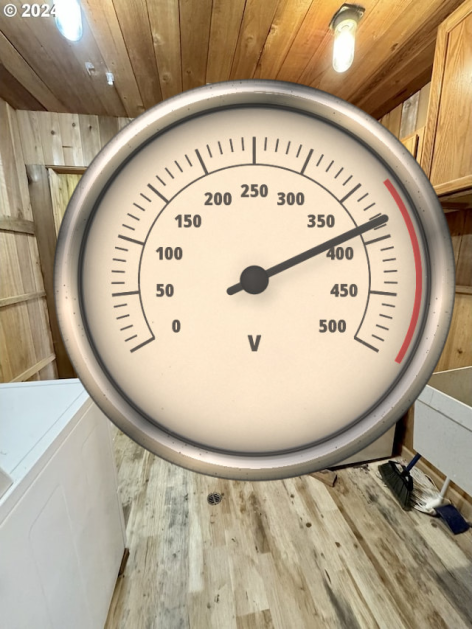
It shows 385; V
